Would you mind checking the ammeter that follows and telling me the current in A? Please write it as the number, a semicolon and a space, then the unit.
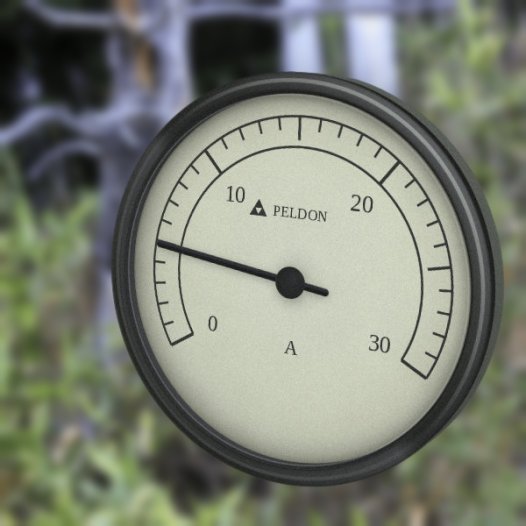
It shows 5; A
